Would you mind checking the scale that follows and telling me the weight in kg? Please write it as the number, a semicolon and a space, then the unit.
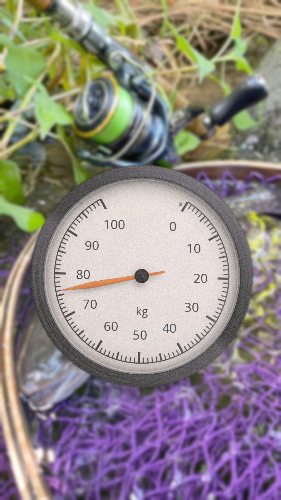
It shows 76; kg
